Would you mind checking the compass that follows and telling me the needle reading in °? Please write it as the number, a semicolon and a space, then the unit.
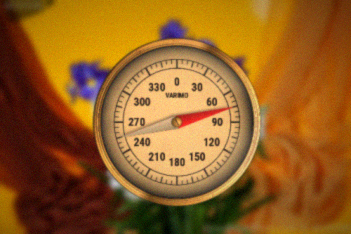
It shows 75; °
